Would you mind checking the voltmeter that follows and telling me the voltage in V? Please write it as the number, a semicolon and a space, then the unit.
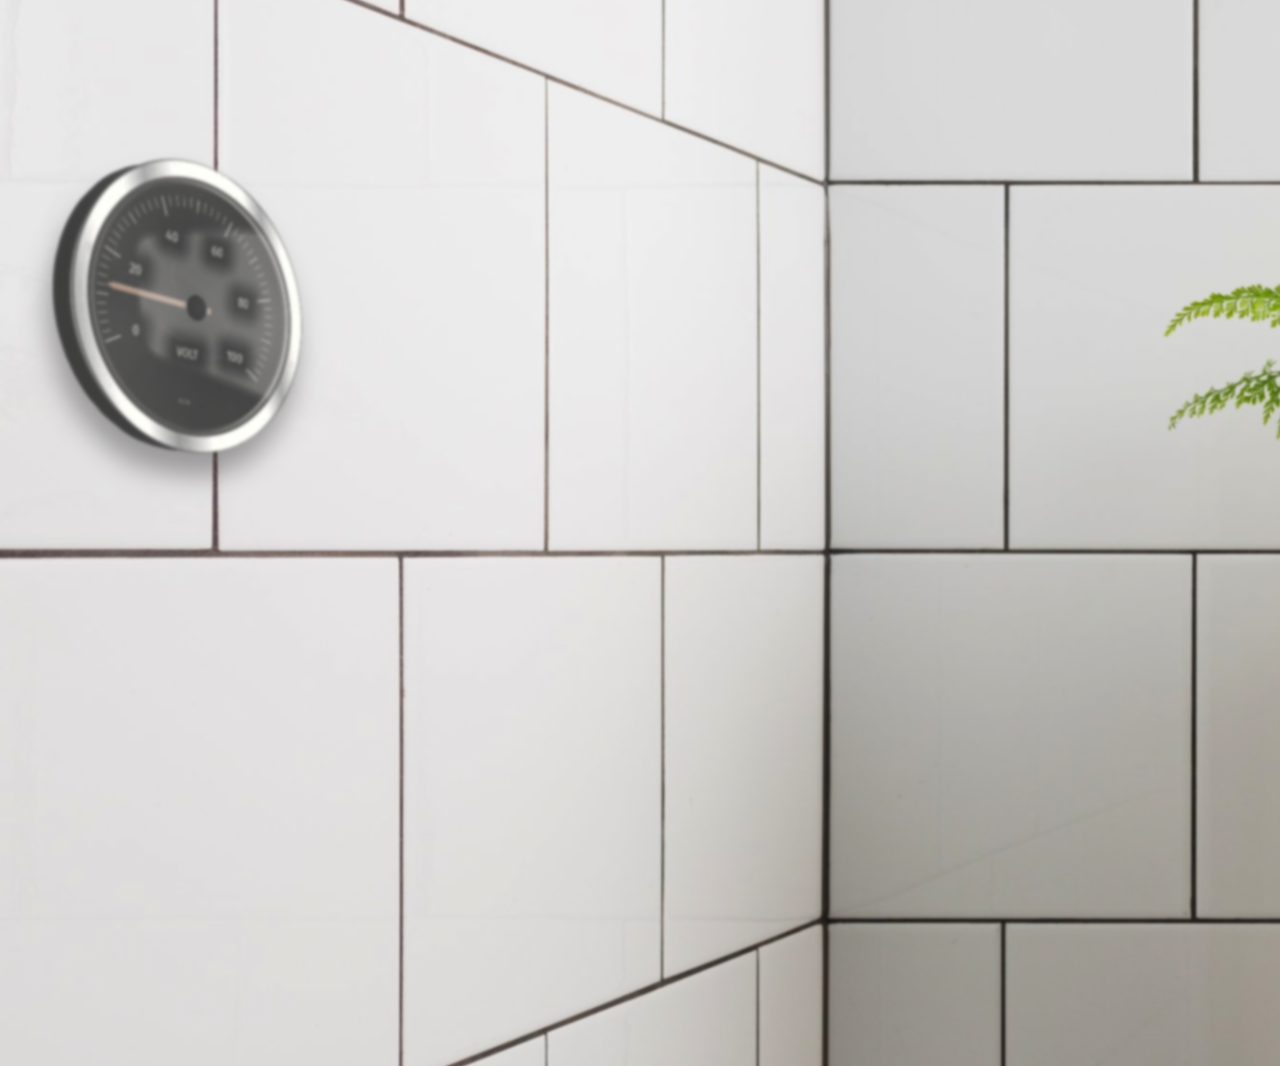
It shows 12; V
